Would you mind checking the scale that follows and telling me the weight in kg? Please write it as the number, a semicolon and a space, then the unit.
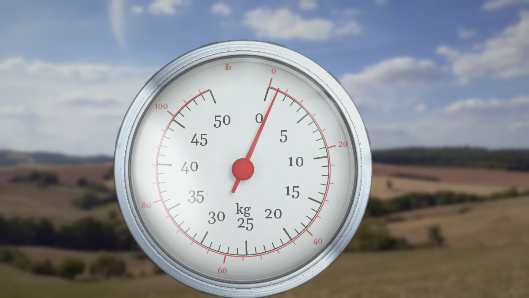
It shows 1; kg
